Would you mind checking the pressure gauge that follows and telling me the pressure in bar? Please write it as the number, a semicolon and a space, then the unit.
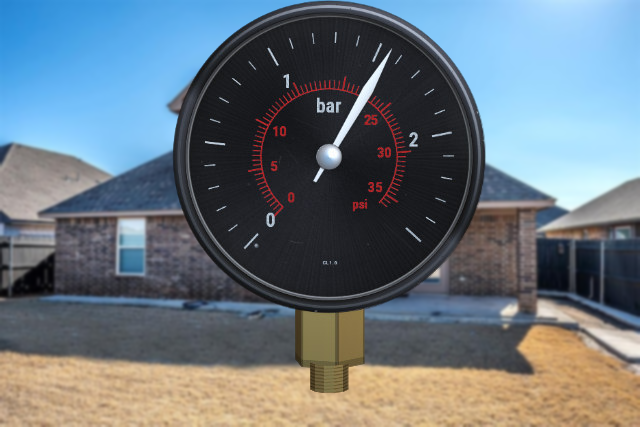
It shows 1.55; bar
